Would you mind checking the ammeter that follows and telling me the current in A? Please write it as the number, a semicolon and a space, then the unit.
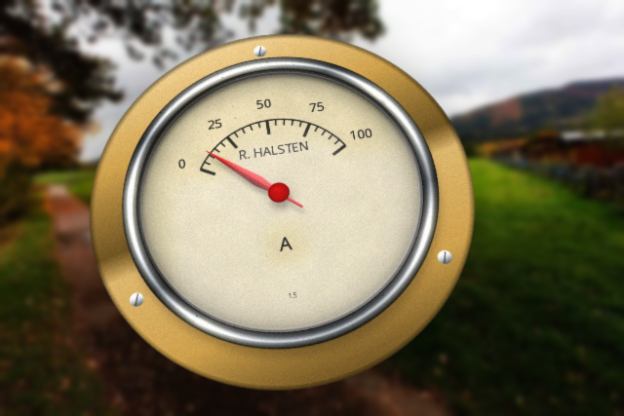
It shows 10; A
